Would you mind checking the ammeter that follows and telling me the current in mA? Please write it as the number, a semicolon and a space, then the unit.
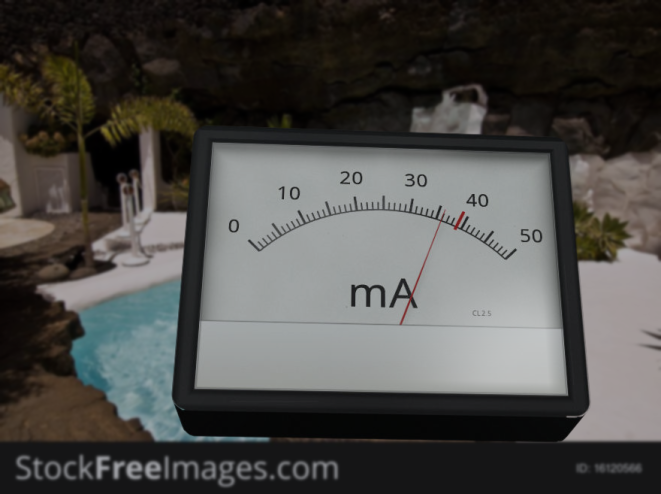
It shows 36; mA
